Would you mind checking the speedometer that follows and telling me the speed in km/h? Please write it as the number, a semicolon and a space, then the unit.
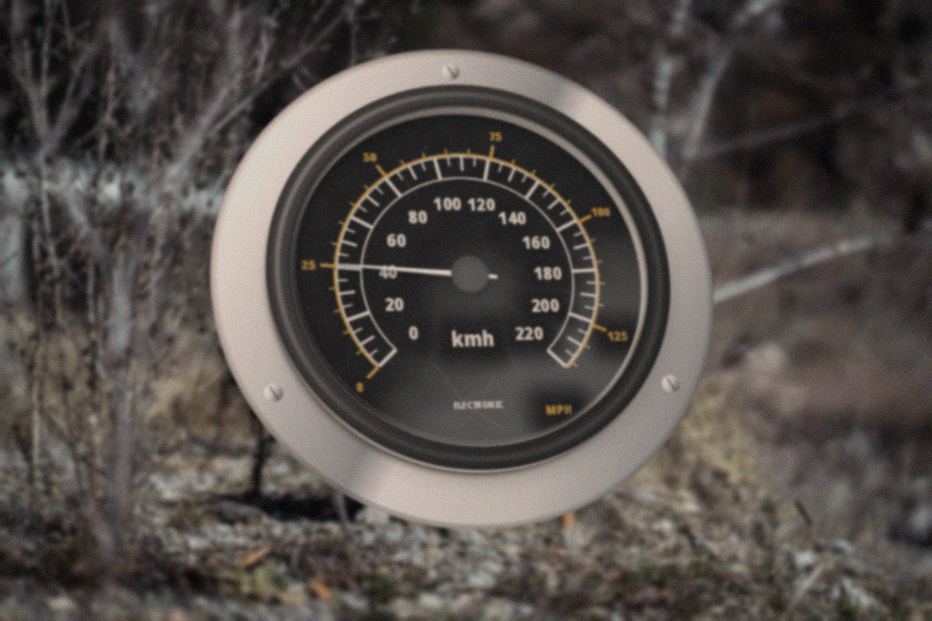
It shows 40; km/h
